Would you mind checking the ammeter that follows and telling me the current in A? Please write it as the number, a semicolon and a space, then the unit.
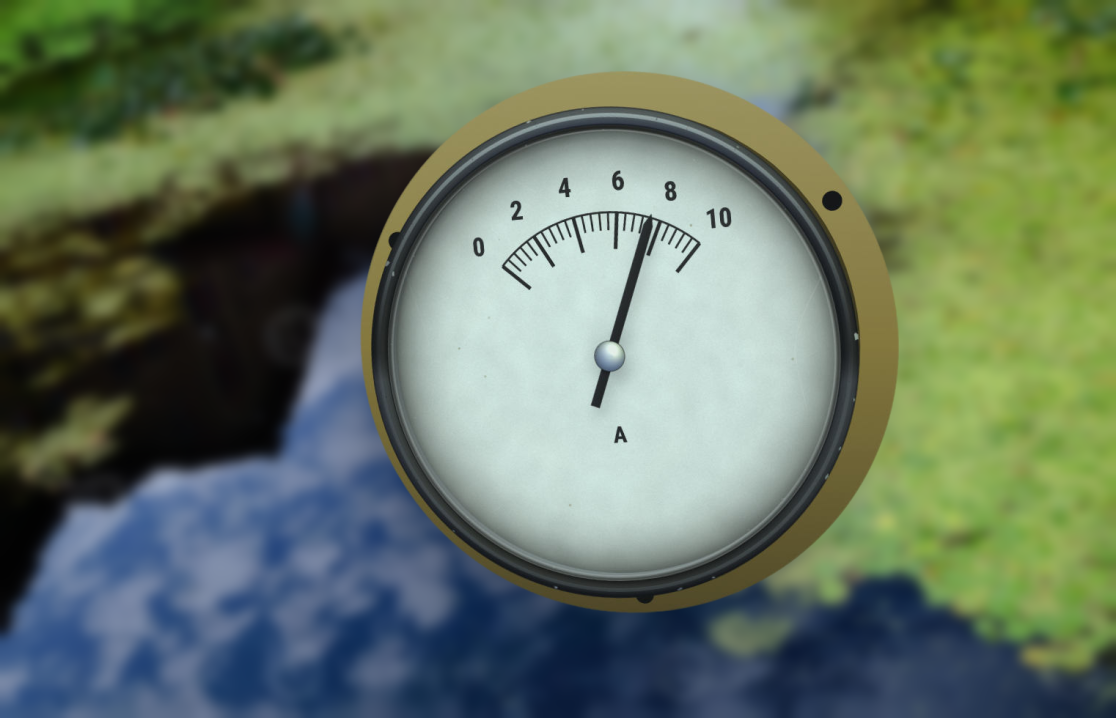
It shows 7.6; A
